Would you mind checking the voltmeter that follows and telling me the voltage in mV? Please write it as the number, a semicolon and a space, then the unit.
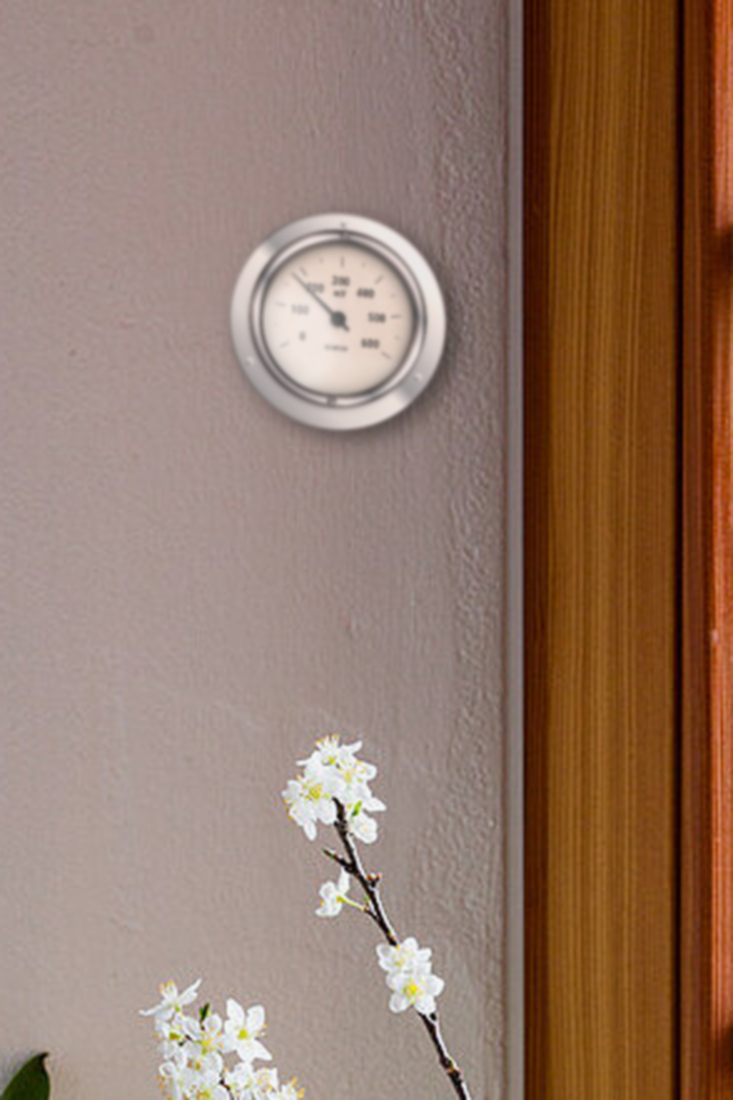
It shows 175; mV
